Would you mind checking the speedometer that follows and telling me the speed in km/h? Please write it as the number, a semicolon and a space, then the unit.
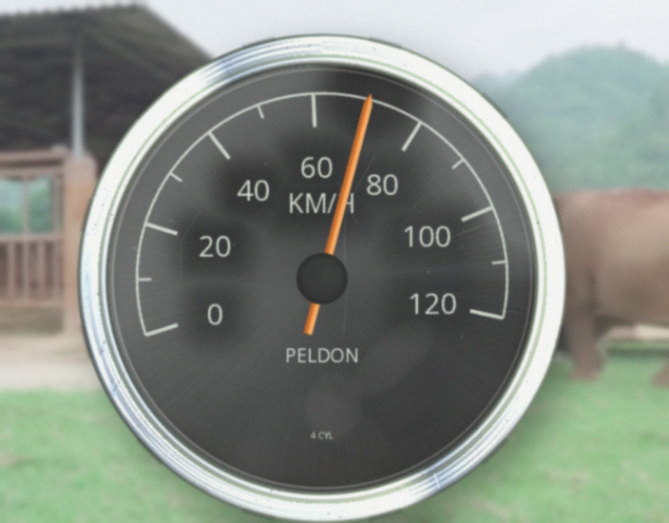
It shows 70; km/h
